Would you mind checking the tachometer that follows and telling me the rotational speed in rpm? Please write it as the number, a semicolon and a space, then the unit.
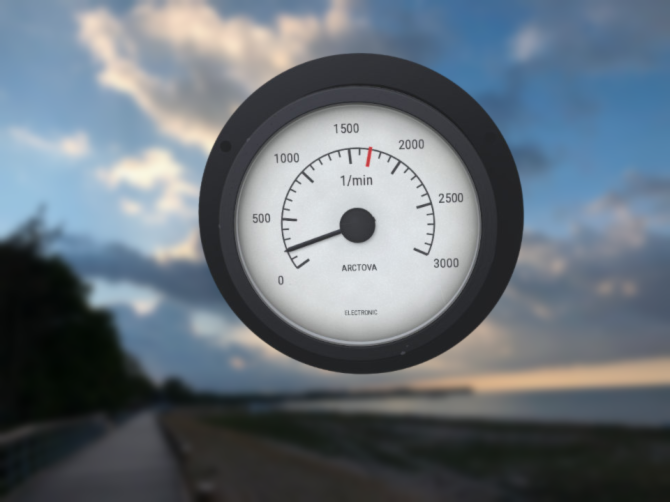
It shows 200; rpm
